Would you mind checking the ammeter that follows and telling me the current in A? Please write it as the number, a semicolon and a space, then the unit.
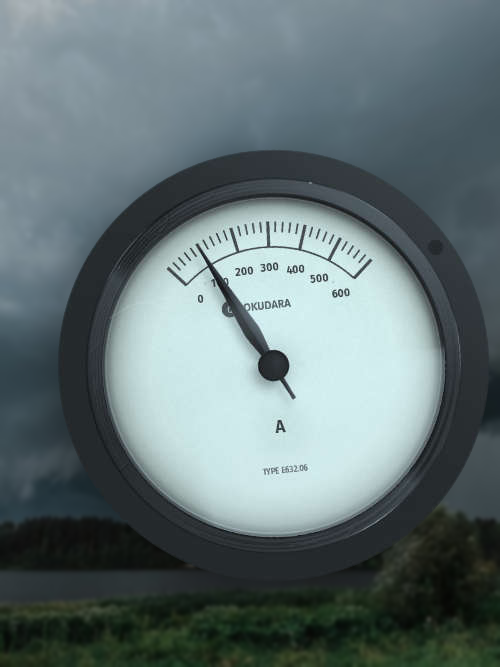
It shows 100; A
